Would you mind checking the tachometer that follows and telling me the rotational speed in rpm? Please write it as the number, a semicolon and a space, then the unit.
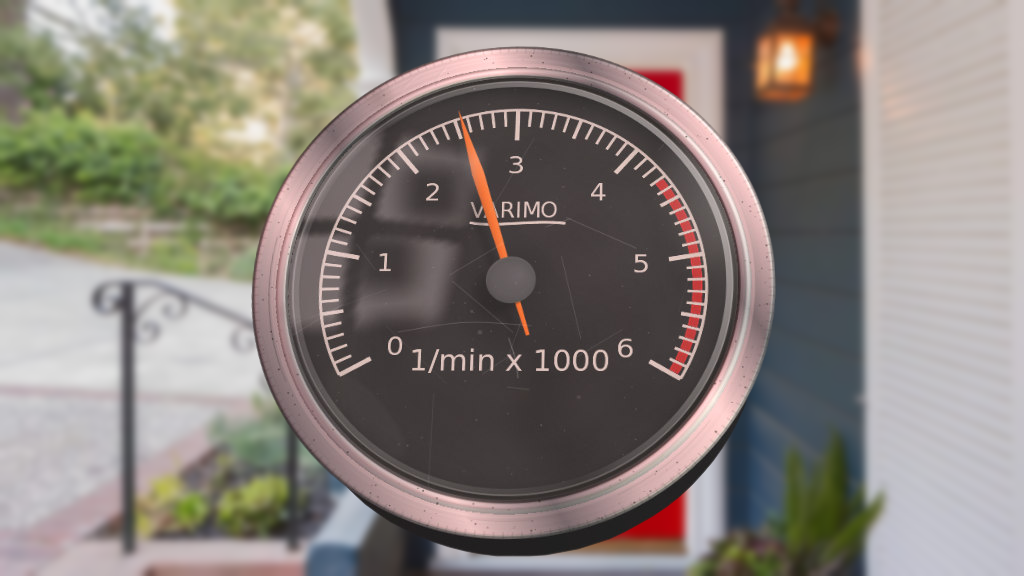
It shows 2550; rpm
